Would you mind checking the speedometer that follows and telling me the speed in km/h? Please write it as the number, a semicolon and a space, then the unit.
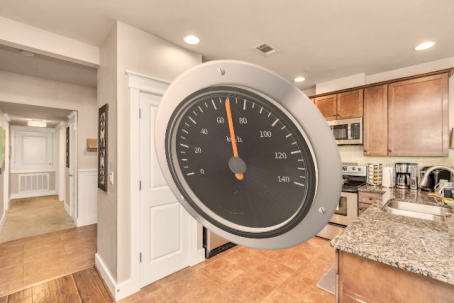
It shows 70; km/h
